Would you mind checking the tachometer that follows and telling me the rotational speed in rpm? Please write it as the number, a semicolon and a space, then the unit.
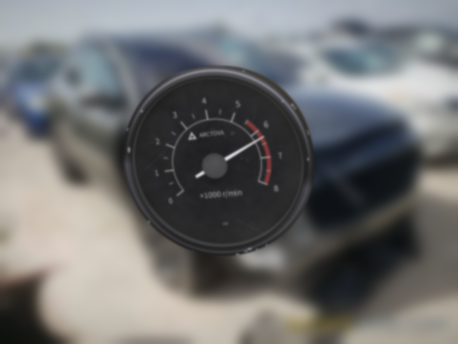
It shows 6250; rpm
